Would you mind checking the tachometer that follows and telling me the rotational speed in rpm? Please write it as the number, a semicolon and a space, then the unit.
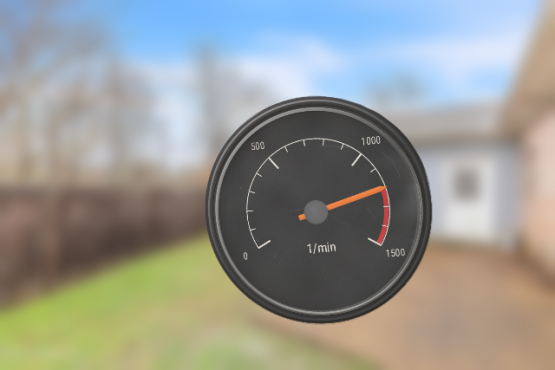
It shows 1200; rpm
